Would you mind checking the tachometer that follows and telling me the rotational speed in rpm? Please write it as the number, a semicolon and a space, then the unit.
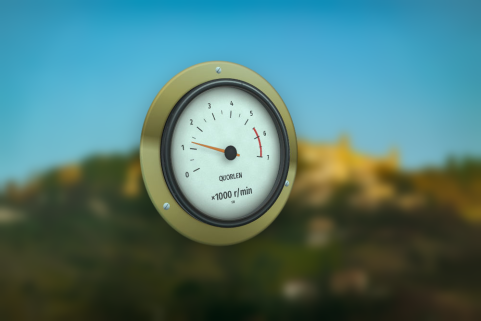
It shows 1250; rpm
